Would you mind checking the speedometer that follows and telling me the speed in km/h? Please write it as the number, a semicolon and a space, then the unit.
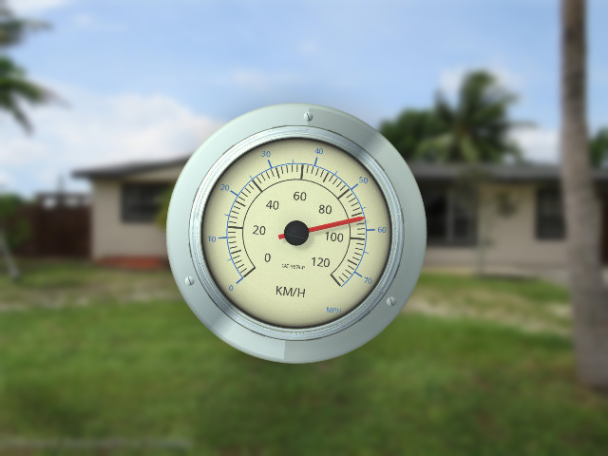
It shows 92; km/h
